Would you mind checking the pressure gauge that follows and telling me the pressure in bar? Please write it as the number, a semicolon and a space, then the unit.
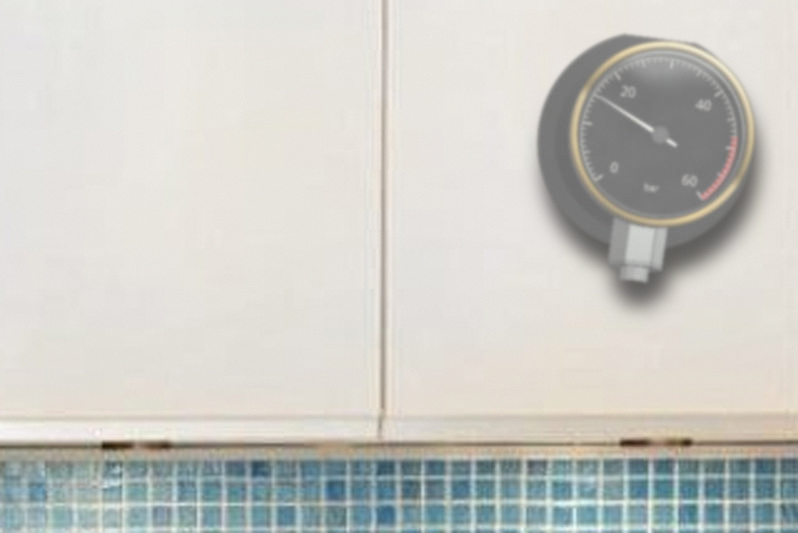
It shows 15; bar
